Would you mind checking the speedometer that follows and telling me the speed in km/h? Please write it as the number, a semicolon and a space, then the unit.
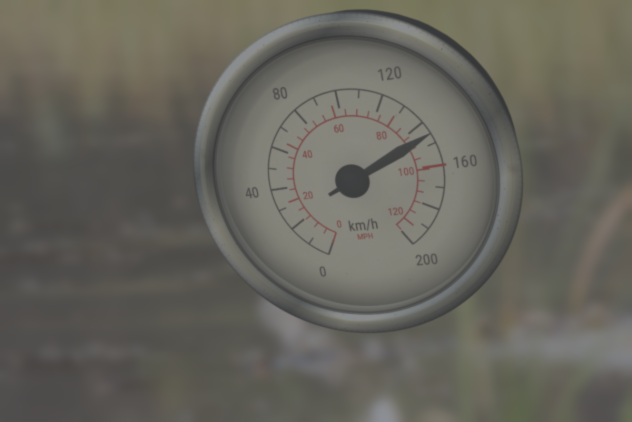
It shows 145; km/h
